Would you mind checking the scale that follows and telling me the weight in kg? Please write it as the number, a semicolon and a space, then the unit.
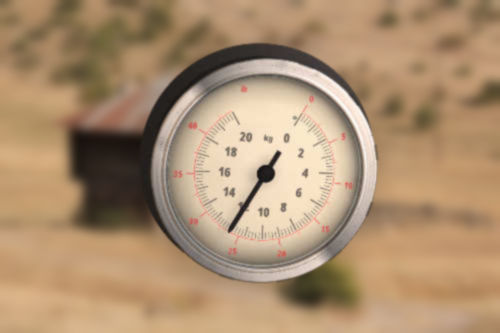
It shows 12; kg
